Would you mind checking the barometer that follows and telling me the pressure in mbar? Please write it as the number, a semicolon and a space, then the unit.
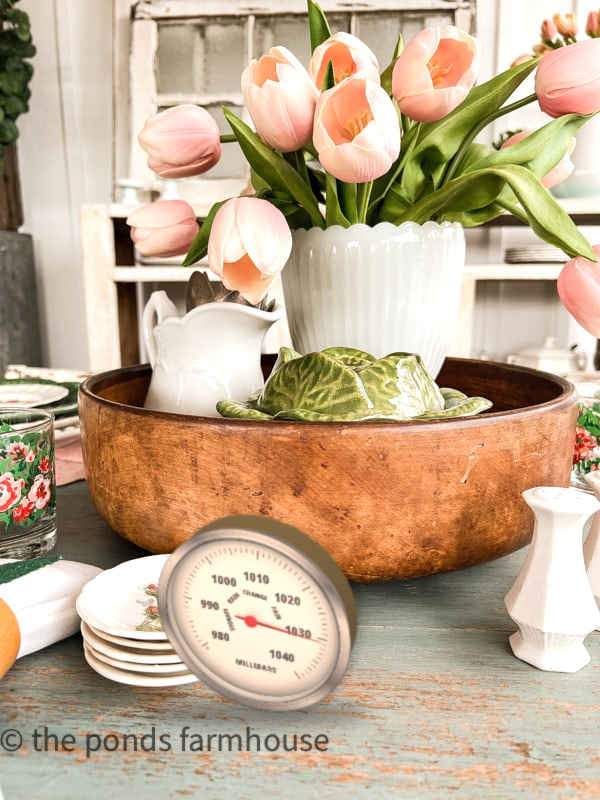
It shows 1030; mbar
